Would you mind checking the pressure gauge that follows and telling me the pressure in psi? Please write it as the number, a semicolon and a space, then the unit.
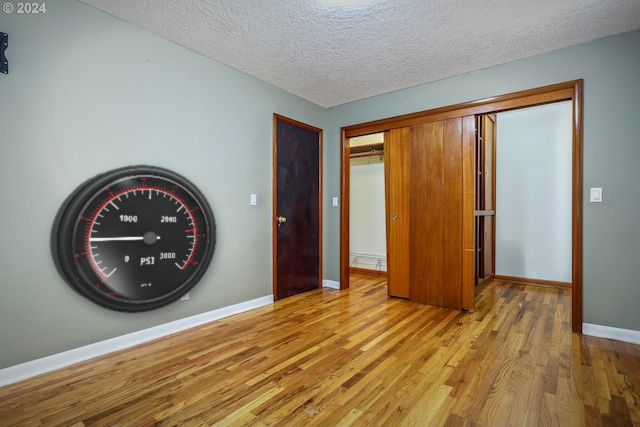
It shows 500; psi
